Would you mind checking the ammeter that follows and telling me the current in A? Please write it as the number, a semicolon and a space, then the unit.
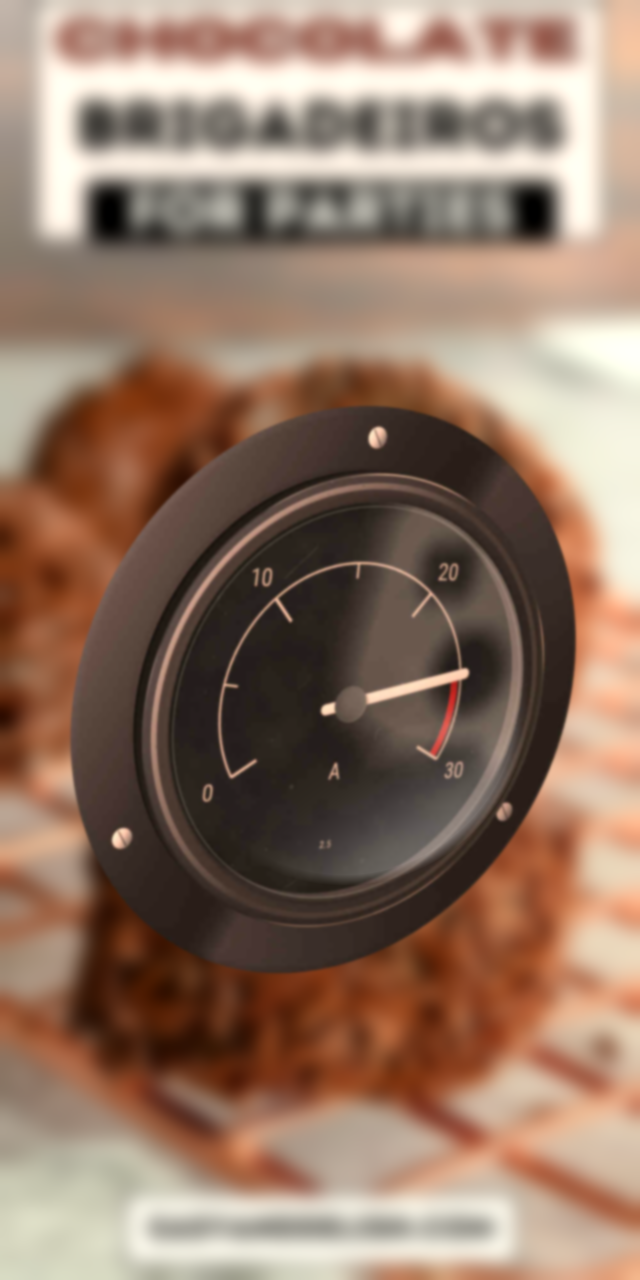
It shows 25; A
